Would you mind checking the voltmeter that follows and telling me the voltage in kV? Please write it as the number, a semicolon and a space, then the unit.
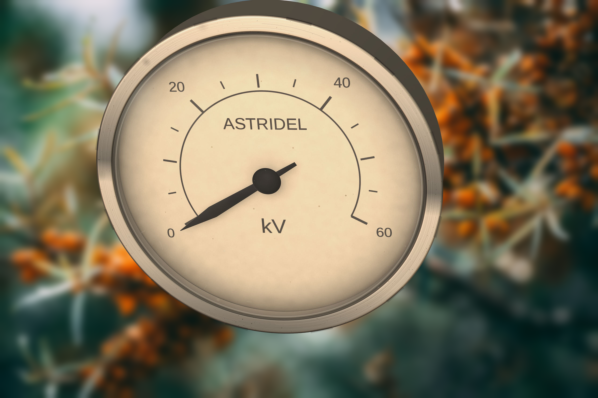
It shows 0; kV
